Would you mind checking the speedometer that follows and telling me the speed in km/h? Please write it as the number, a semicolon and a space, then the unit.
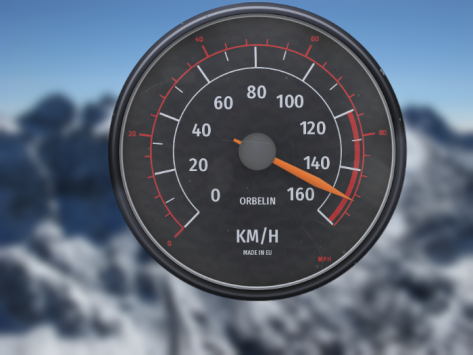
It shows 150; km/h
